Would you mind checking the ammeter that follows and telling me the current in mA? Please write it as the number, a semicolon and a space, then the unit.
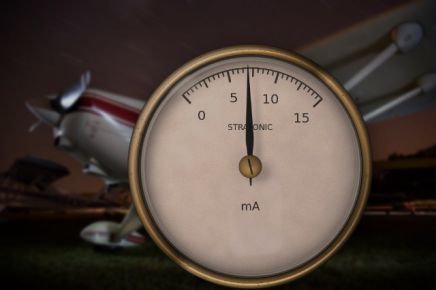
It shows 7; mA
